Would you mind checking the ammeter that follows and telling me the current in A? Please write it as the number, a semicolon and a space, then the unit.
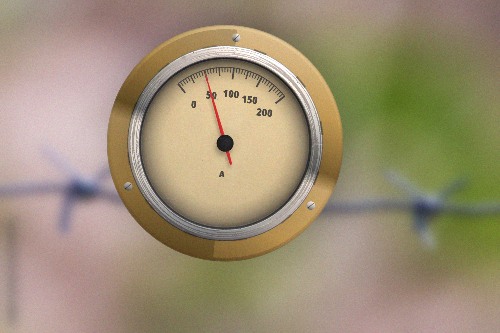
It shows 50; A
